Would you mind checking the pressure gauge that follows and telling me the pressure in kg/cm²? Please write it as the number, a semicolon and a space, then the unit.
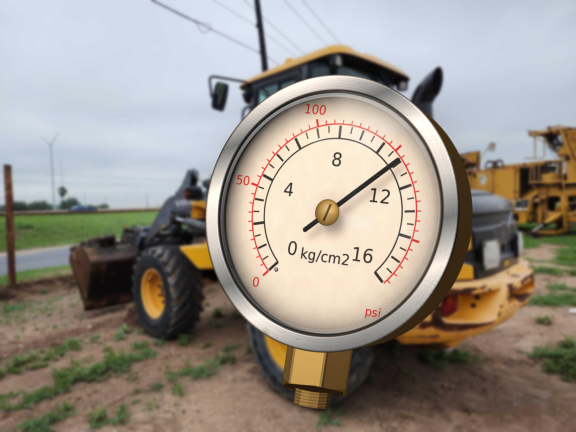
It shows 11; kg/cm²
